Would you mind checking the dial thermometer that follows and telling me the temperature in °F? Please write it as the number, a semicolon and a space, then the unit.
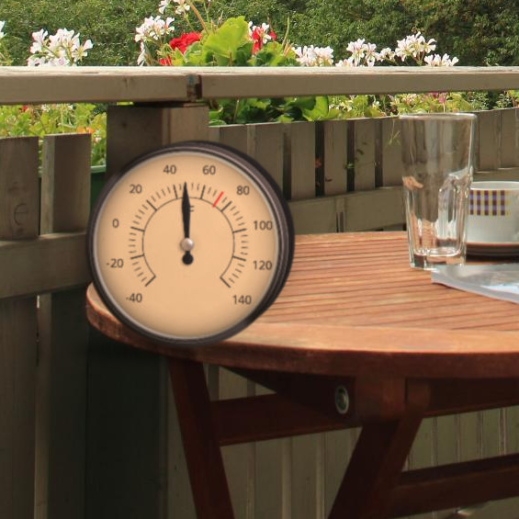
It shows 48; °F
